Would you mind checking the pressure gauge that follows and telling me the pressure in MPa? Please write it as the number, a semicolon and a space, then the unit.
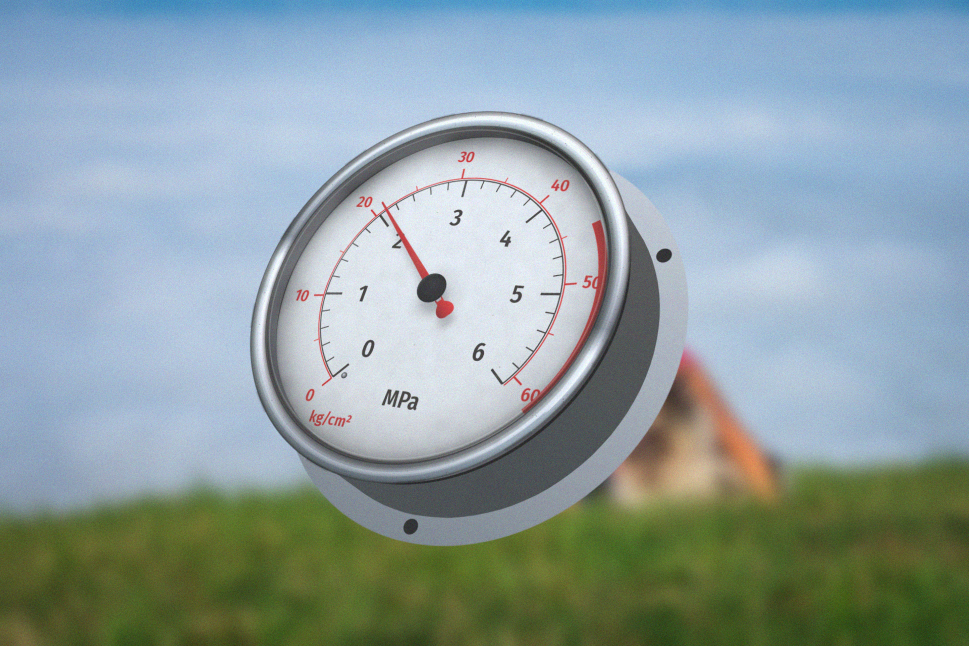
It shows 2.1; MPa
